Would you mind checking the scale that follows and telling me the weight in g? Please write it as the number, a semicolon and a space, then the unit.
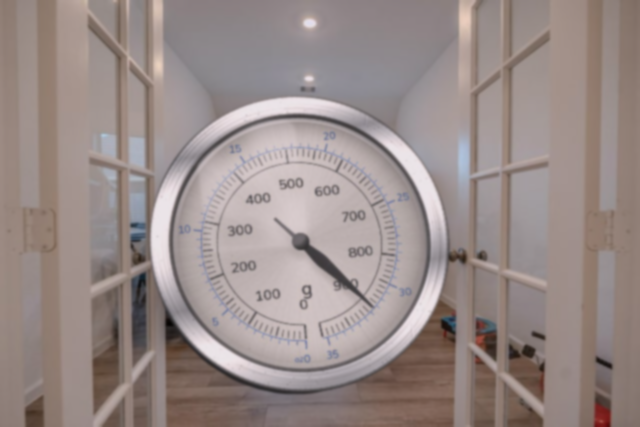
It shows 900; g
